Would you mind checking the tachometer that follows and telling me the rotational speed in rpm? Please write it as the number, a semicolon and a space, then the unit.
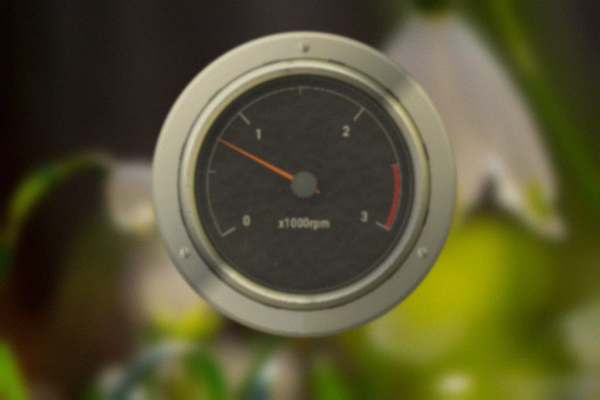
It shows 750; rpm
